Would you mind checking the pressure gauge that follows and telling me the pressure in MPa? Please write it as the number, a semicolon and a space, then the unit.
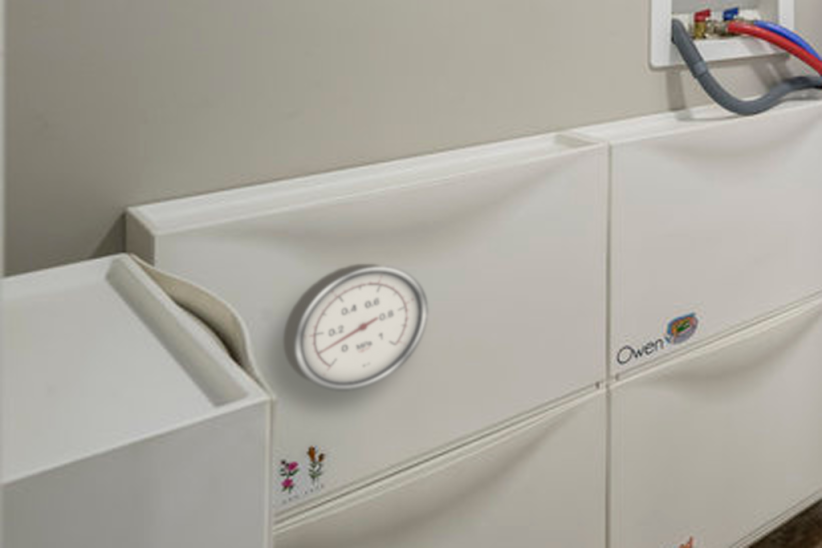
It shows 0.1; MPa
